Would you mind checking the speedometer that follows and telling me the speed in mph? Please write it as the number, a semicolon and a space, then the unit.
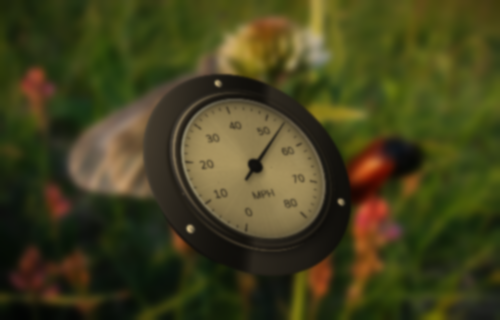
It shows 54; mph
